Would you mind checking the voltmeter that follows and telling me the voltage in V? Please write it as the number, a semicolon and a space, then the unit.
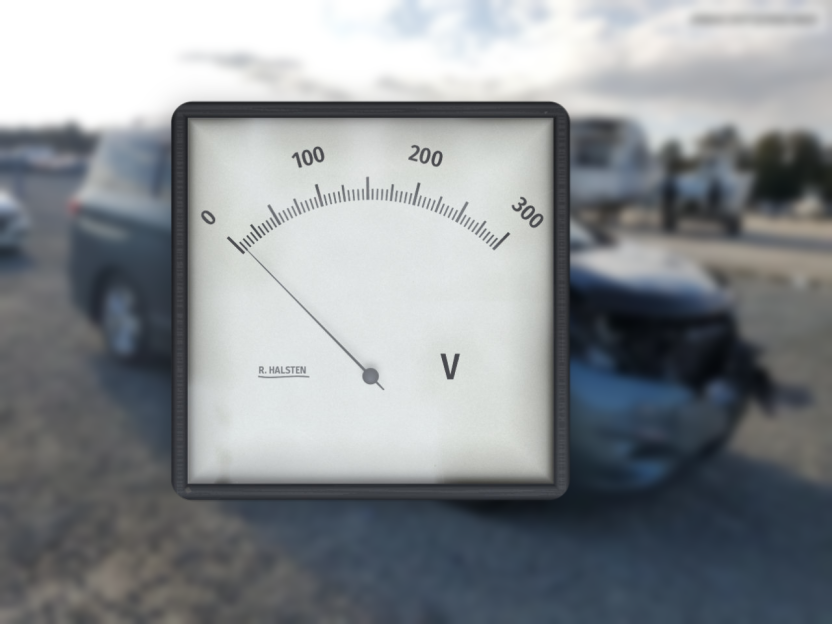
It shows 5; V
